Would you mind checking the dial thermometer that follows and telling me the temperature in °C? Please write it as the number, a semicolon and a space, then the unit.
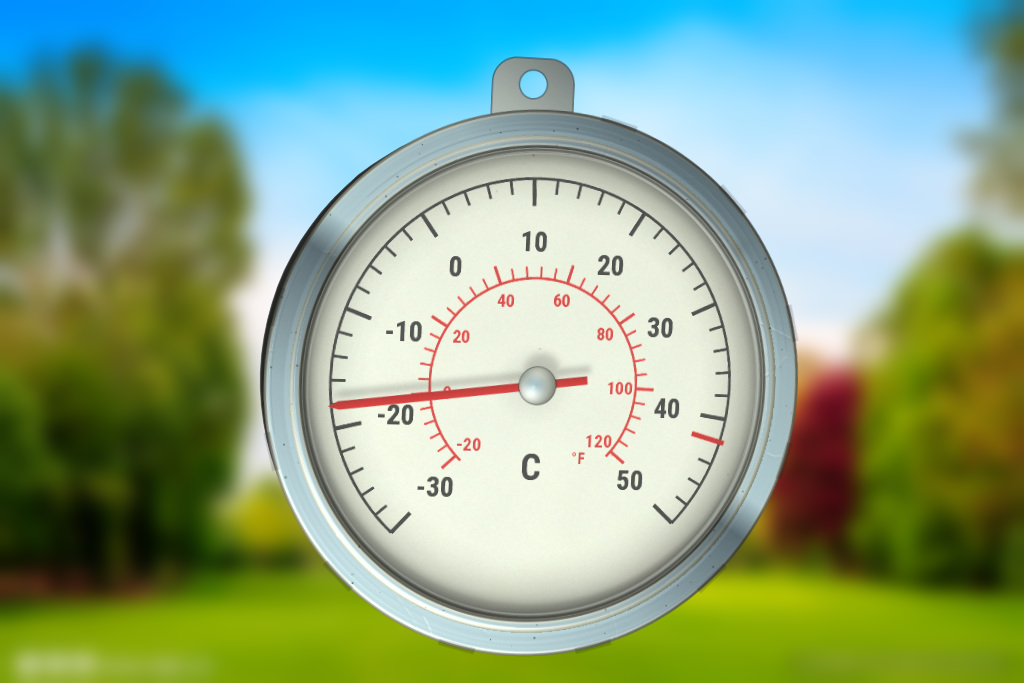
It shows -18; °C
